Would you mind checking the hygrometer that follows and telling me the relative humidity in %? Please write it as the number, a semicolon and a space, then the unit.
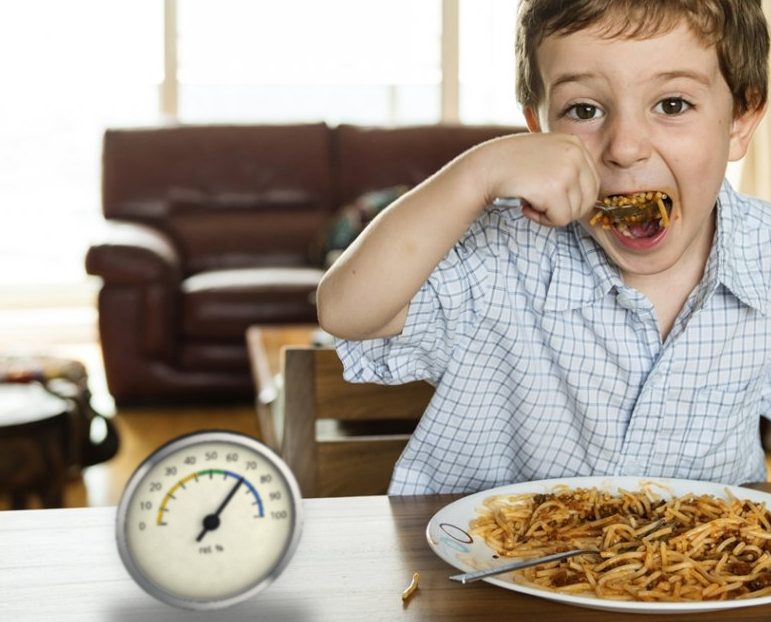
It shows 70; %
